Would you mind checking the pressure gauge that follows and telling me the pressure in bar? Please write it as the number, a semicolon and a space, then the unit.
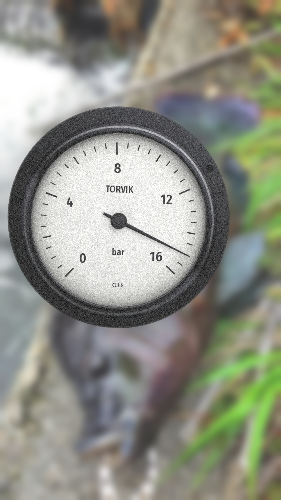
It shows 15; bar
